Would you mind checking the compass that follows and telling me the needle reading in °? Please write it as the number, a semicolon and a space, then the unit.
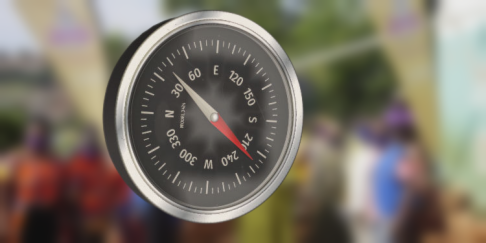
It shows 220; °
